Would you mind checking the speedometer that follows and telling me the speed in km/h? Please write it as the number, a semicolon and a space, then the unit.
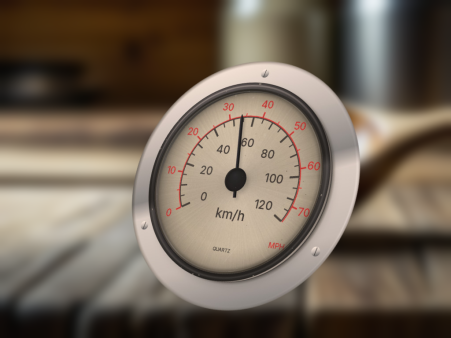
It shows 55; km/h
